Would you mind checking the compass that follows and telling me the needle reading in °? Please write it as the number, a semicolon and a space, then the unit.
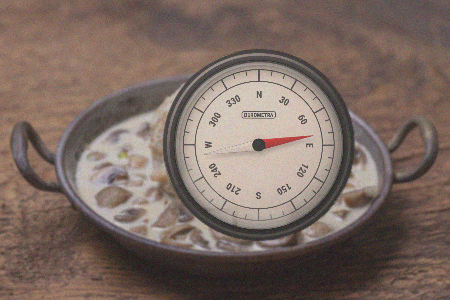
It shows 80; °
